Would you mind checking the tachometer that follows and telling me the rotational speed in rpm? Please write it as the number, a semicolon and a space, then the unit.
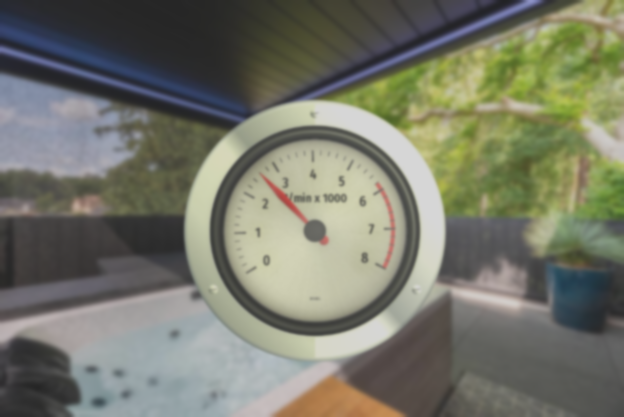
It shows 2600; rpm
